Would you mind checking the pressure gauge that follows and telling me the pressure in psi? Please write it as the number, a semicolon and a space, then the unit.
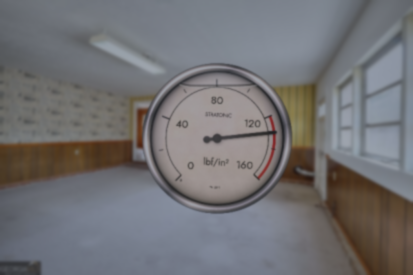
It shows 130; psi
